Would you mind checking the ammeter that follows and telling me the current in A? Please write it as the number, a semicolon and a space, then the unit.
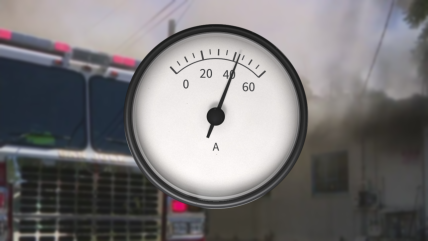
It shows 42.5; A
